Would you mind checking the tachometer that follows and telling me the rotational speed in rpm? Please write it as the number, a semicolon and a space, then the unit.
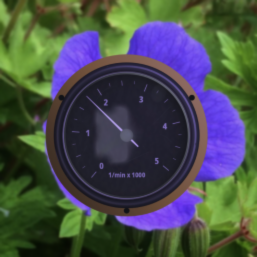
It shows 1750; rpm
